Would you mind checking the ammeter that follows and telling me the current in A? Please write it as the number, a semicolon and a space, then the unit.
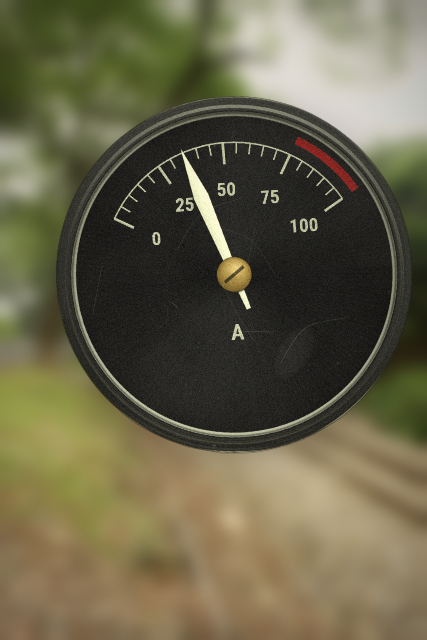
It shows 35; A
